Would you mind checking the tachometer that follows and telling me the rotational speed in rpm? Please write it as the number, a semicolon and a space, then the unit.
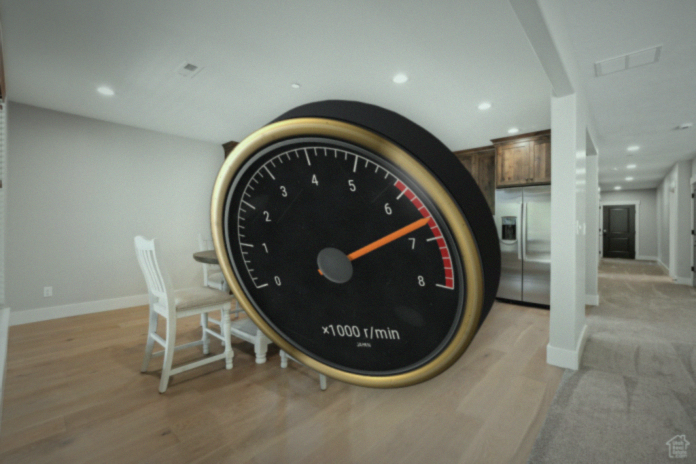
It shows 6600; rpm
